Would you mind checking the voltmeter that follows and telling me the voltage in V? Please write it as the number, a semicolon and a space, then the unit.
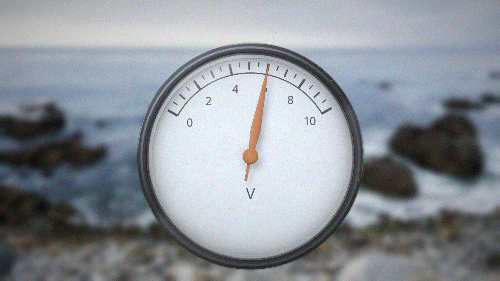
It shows 6; V
